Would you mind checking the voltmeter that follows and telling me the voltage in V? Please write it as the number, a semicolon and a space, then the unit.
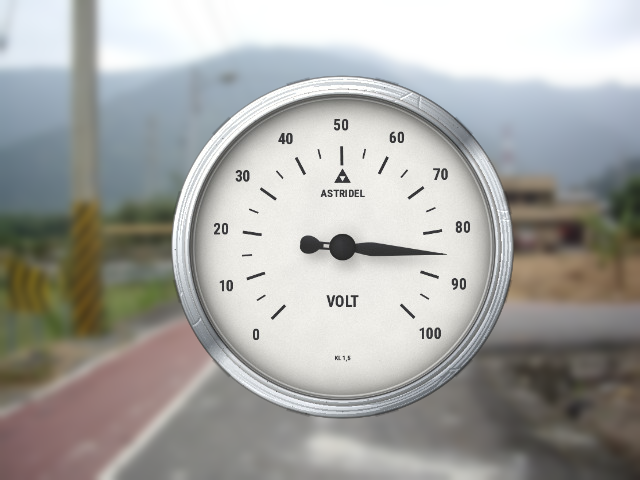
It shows 85; V
